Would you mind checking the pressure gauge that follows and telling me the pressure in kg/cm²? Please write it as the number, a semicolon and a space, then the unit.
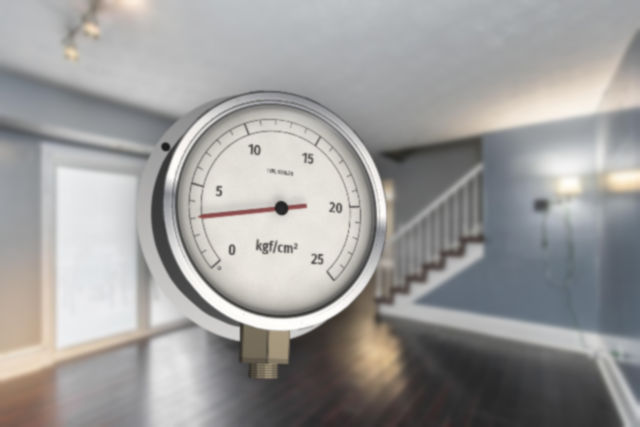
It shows 3; kg/cm²
